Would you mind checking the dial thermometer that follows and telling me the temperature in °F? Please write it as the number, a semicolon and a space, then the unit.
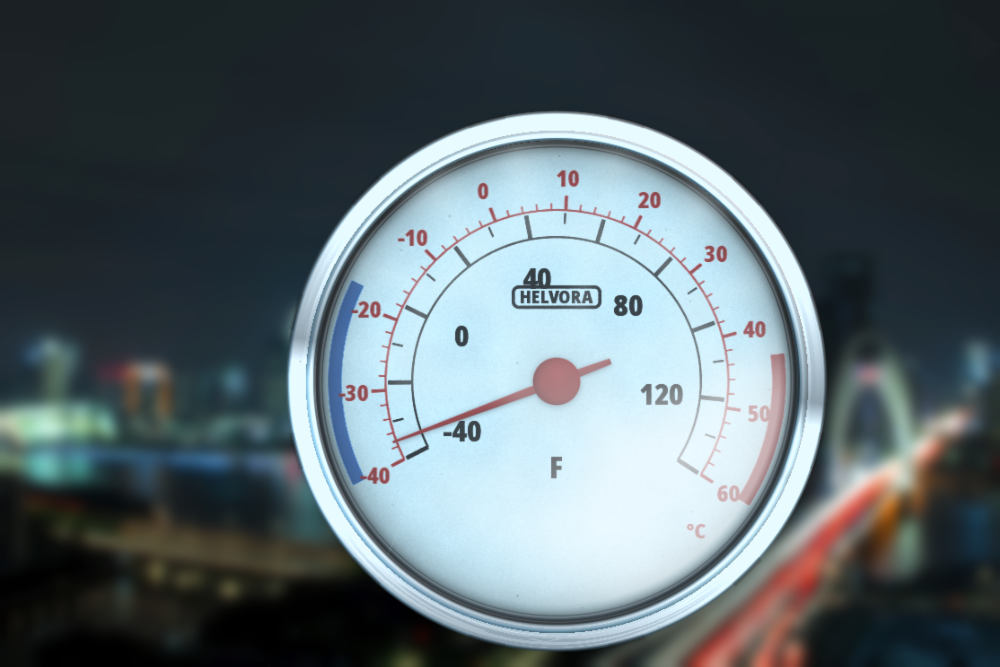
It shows -35; °F
